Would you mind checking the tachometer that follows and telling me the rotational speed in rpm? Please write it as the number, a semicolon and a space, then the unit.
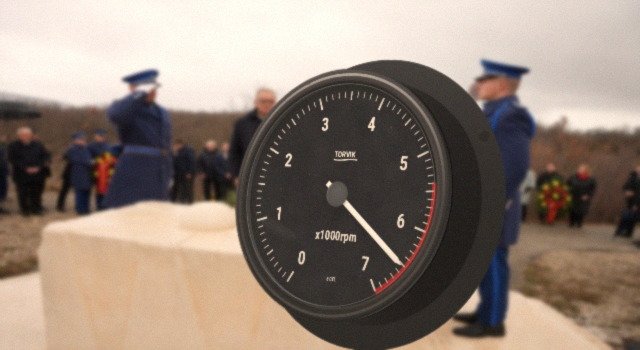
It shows 6500; rpm
